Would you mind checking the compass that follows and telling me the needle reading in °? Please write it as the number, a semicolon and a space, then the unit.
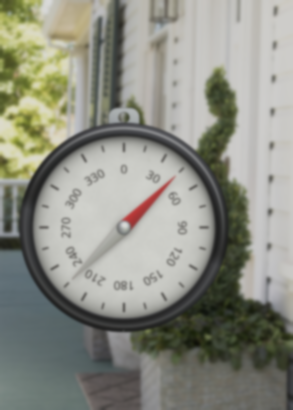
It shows 45; °
